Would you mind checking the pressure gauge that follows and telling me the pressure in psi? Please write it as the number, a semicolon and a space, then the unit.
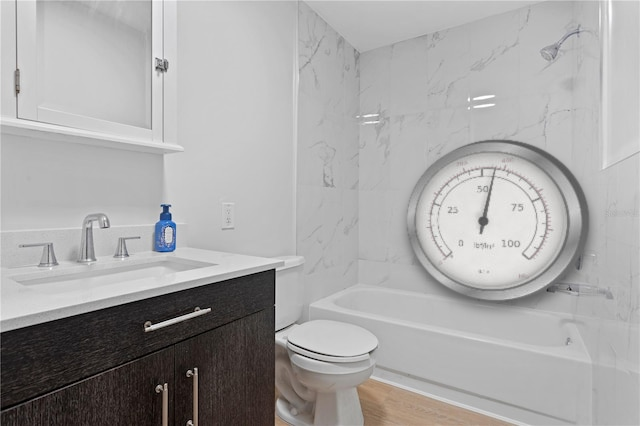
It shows 55; psi
